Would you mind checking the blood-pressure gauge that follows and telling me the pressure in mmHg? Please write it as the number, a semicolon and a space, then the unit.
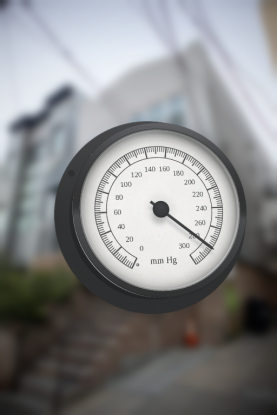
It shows 280; mmHg
